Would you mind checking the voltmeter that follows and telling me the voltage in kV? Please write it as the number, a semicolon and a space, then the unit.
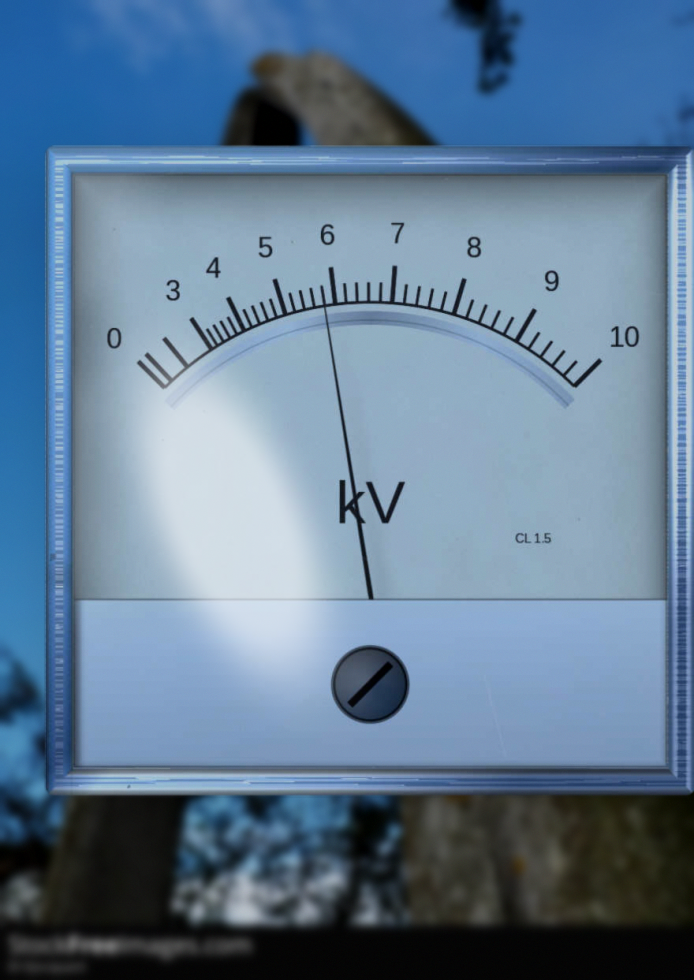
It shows 5.8; kV
